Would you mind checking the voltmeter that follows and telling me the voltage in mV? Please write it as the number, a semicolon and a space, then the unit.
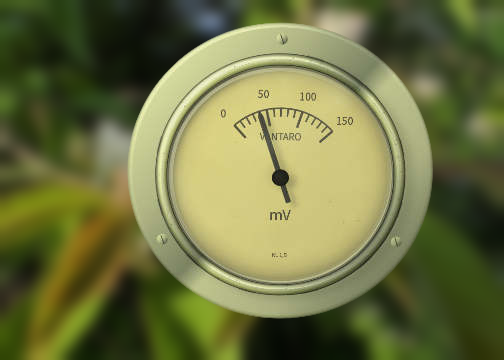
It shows 40; mV
